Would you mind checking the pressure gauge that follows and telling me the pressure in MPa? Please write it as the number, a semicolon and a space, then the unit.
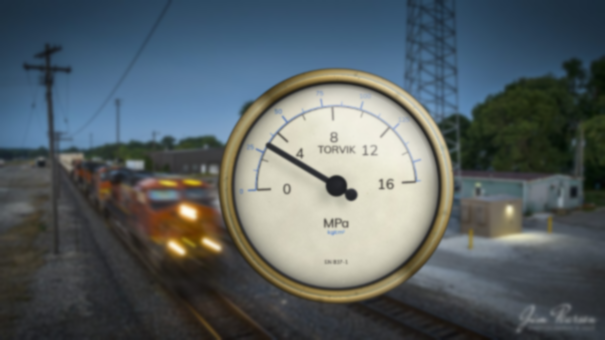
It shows 3; MPa
